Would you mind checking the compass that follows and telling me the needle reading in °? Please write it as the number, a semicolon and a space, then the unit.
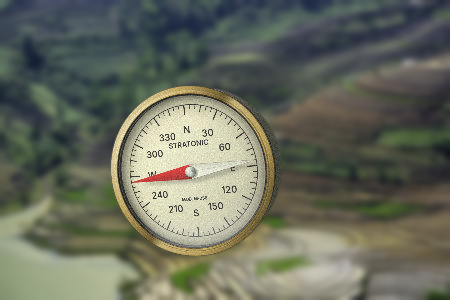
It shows 265; °
